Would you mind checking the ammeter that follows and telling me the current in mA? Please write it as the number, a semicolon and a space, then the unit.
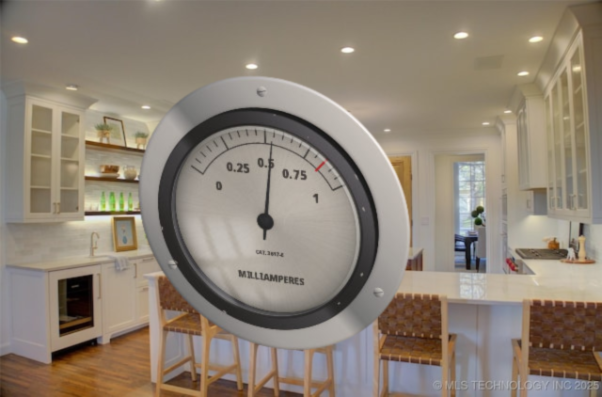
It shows 0.55; mA
